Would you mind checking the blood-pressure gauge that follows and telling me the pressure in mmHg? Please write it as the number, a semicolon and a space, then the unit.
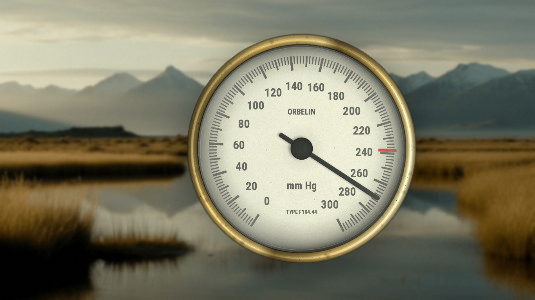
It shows 270; mmHg
